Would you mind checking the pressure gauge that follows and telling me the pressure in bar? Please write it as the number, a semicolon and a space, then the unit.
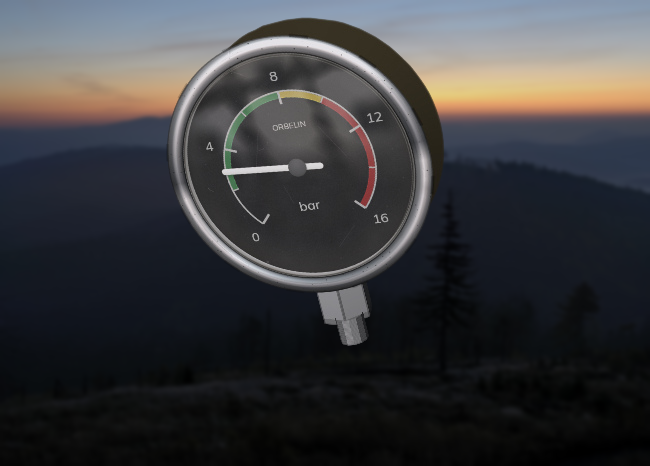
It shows 3; bar
